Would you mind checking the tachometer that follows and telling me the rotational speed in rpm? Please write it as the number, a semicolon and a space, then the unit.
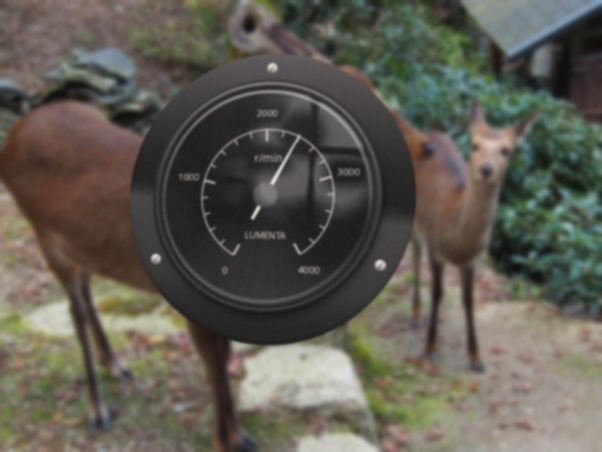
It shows 2400; rpm
